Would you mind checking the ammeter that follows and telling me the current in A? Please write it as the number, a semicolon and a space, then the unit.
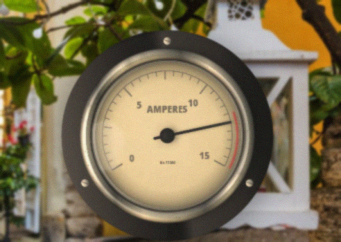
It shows 12.5; A
